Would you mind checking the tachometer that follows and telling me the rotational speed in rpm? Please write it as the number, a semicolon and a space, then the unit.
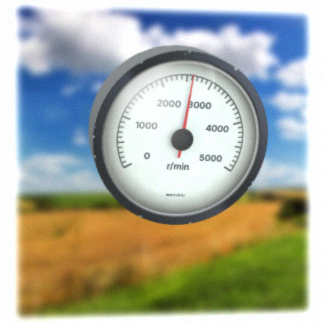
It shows 2600; rpm
